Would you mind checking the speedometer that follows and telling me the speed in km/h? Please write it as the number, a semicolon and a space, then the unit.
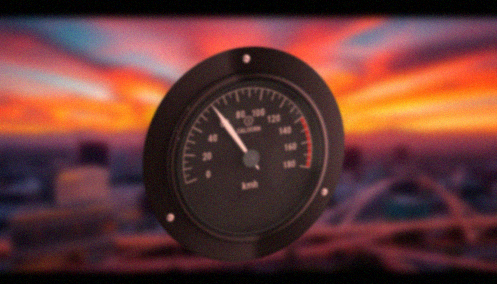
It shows 60; km/h
